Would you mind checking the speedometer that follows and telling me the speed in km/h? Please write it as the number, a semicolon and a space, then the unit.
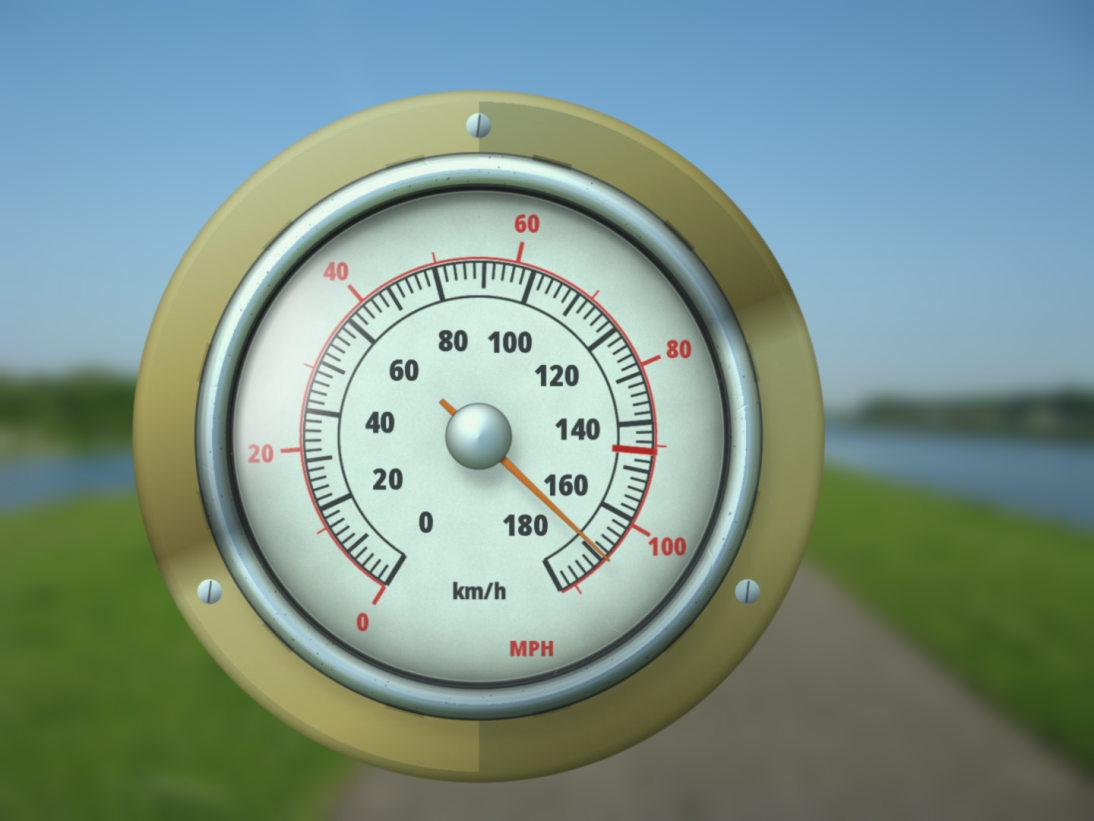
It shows 169; km/h
